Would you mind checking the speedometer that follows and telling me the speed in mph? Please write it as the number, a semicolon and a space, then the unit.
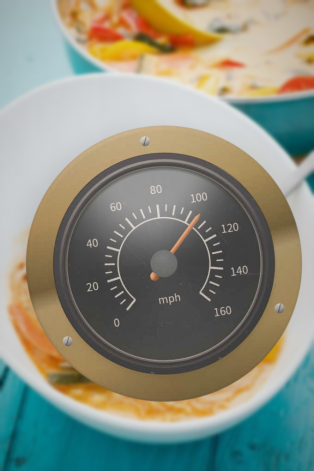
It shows 105; mph
